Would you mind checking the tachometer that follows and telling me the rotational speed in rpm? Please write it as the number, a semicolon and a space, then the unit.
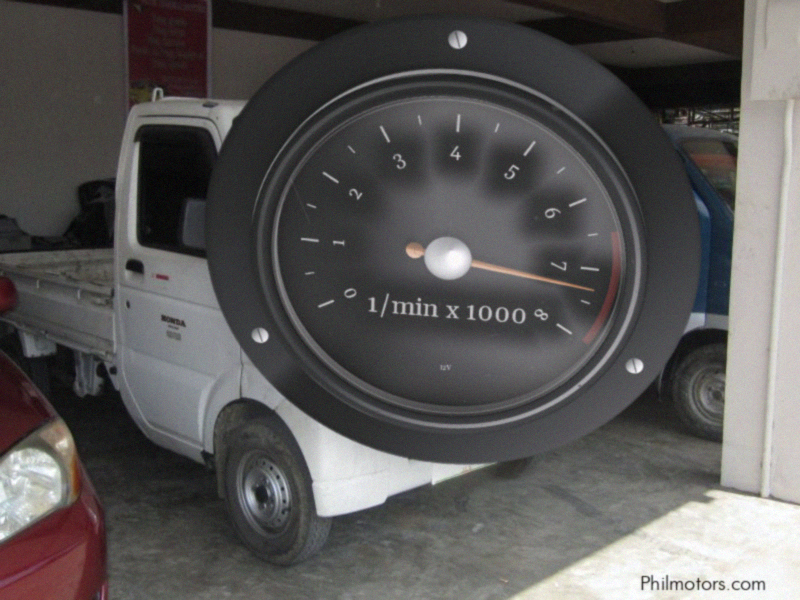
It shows 7250; rpm
